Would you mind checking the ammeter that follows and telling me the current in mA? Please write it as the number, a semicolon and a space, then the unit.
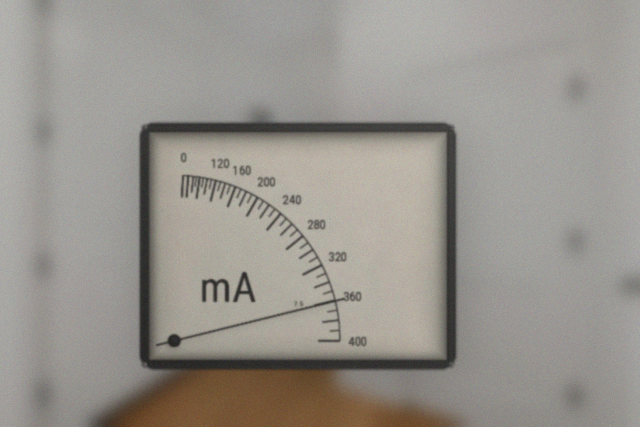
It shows 360; mA
